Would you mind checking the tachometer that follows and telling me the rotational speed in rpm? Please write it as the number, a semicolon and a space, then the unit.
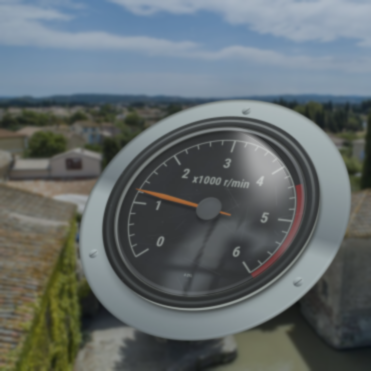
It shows 1200; rpm
